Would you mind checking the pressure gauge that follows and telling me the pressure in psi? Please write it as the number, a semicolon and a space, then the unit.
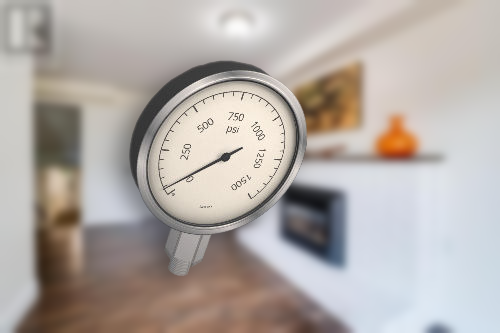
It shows 50; psi
